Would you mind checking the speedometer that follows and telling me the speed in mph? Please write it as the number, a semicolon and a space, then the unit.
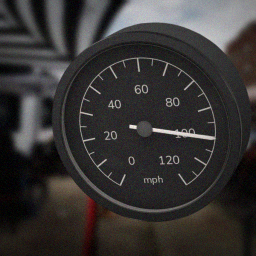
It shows 100; mph
